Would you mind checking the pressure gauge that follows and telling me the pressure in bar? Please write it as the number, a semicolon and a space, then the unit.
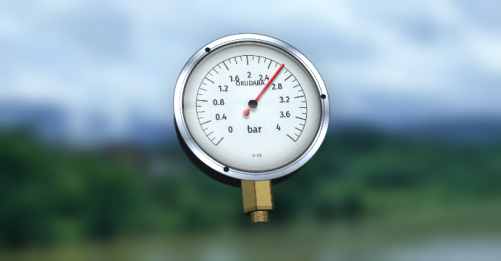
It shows 2.6; bar
